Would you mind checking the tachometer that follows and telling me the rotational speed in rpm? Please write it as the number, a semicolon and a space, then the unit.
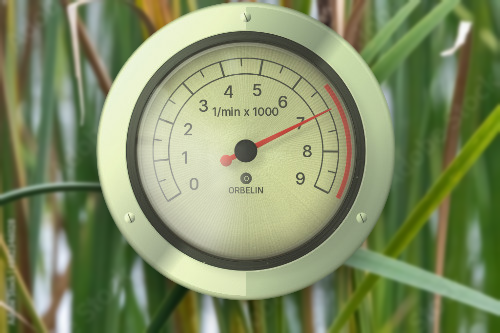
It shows 7000; rpm
